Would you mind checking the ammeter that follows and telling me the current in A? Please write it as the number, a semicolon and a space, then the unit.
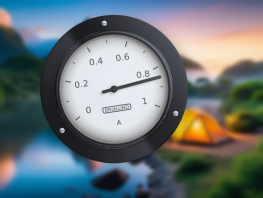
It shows 0.85; A
